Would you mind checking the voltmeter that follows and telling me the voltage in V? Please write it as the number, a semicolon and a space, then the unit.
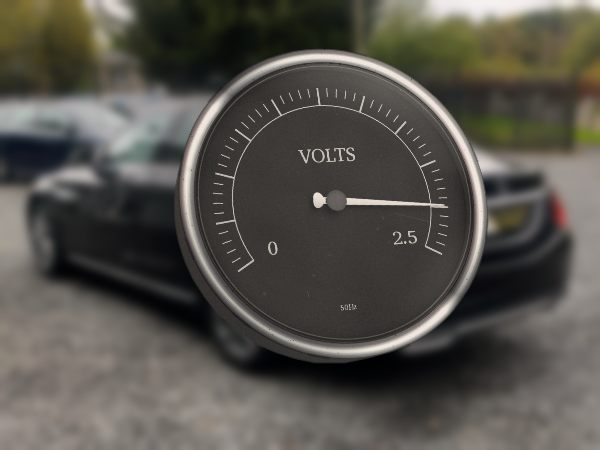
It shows 2.25; V
